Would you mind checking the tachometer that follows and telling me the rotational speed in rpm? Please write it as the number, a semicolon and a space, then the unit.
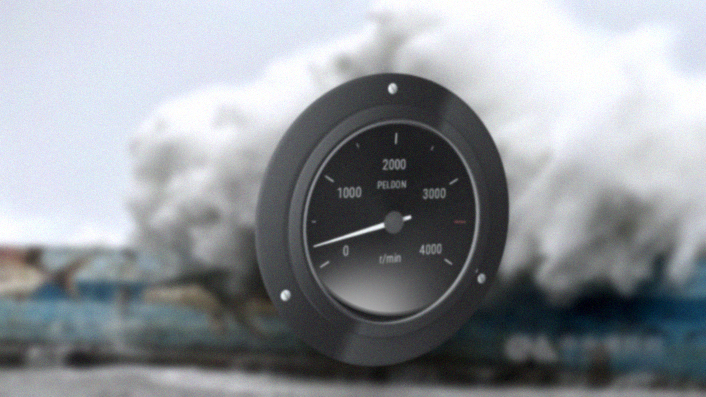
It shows 250; rpm
